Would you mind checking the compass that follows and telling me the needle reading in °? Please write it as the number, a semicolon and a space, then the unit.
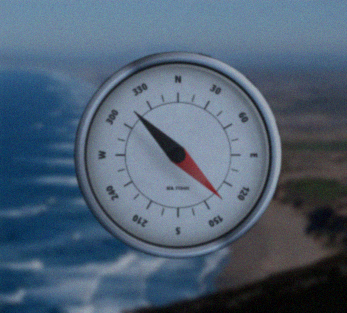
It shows 135; °
